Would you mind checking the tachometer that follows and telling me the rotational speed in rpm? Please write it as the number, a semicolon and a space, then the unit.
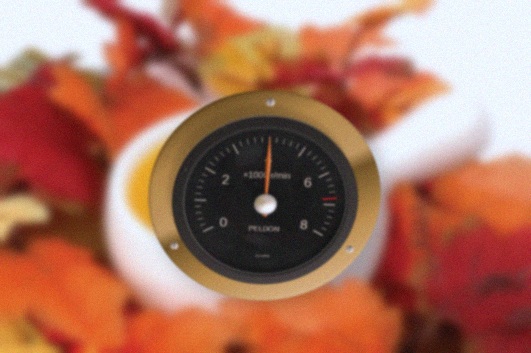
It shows 4000; rpm
